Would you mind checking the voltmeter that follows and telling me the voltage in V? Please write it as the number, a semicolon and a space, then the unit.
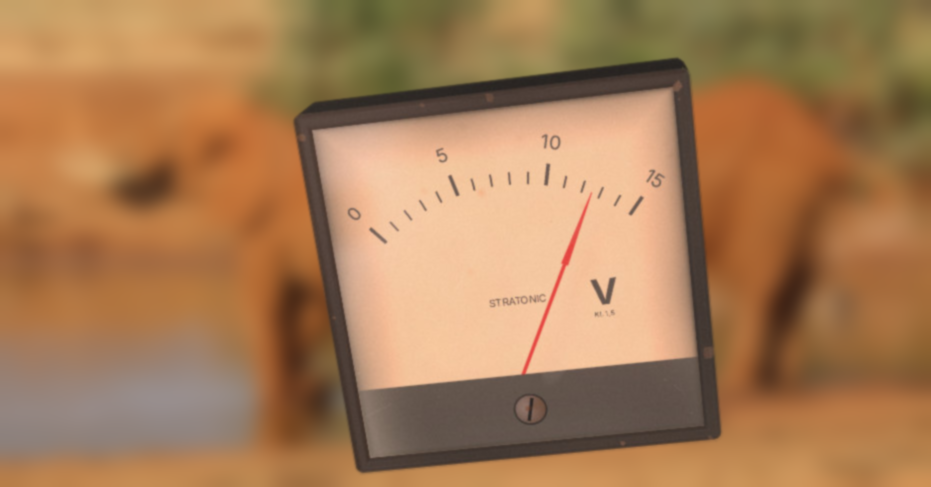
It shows 12.5; V
